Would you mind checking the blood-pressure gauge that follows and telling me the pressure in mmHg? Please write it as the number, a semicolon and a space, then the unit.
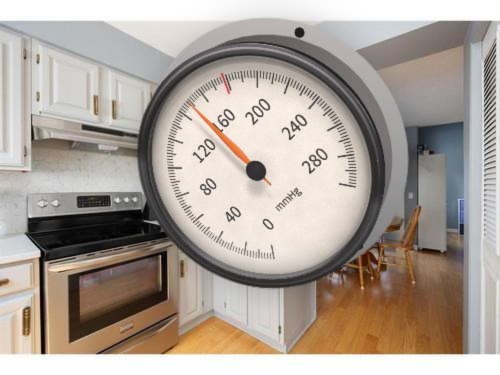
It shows 150; mmHg
